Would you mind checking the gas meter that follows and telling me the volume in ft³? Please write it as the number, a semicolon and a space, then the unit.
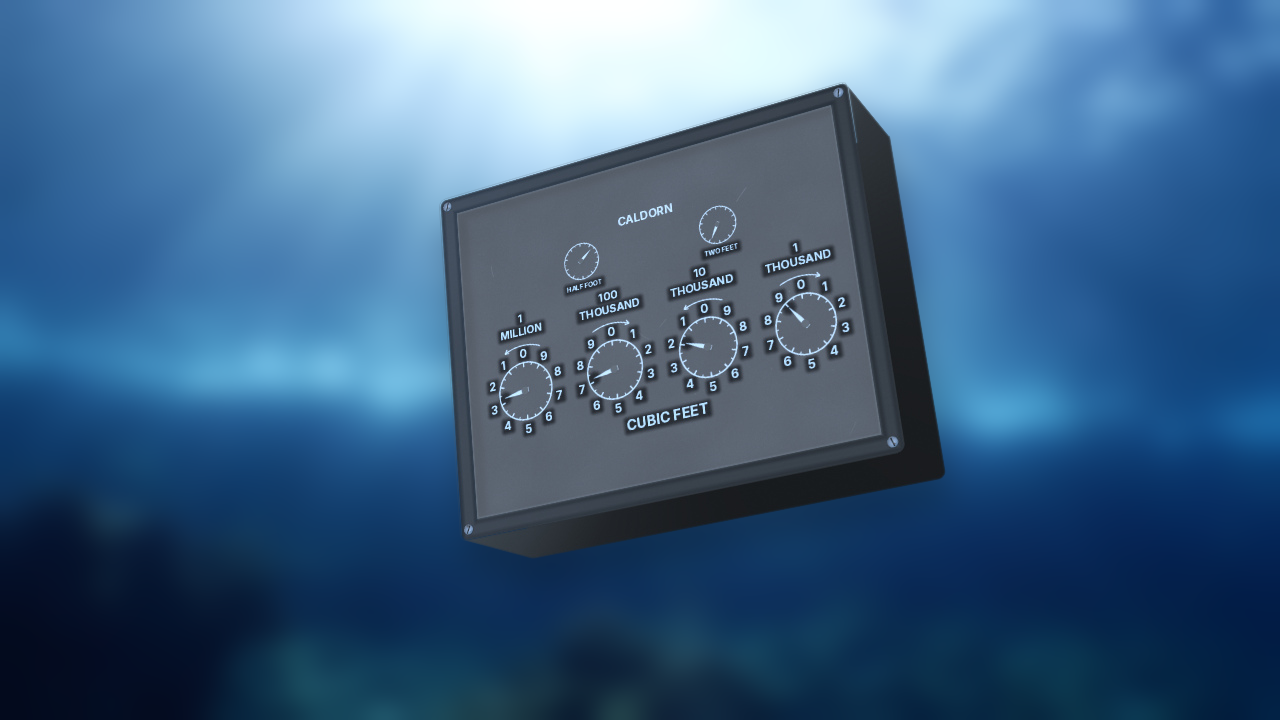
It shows 271900; ft³
